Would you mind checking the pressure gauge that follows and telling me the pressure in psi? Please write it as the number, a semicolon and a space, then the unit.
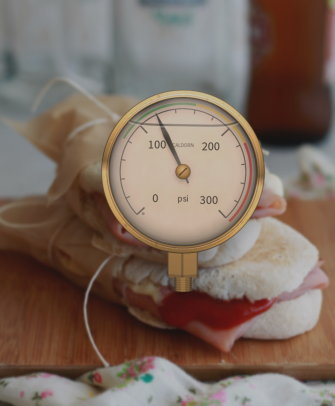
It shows 120; psi
